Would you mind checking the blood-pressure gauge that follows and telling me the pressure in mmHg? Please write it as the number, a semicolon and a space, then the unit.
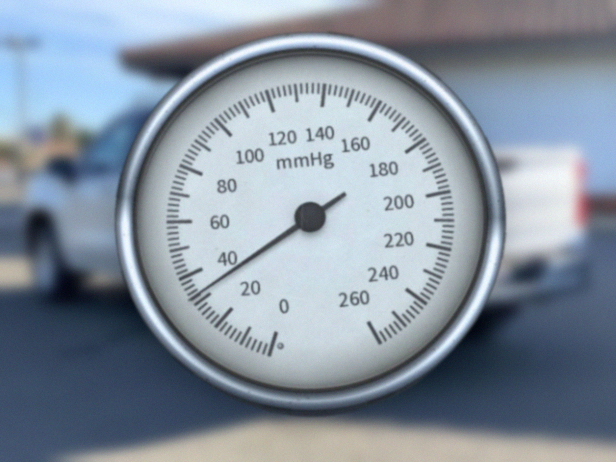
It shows 32; mmHg
